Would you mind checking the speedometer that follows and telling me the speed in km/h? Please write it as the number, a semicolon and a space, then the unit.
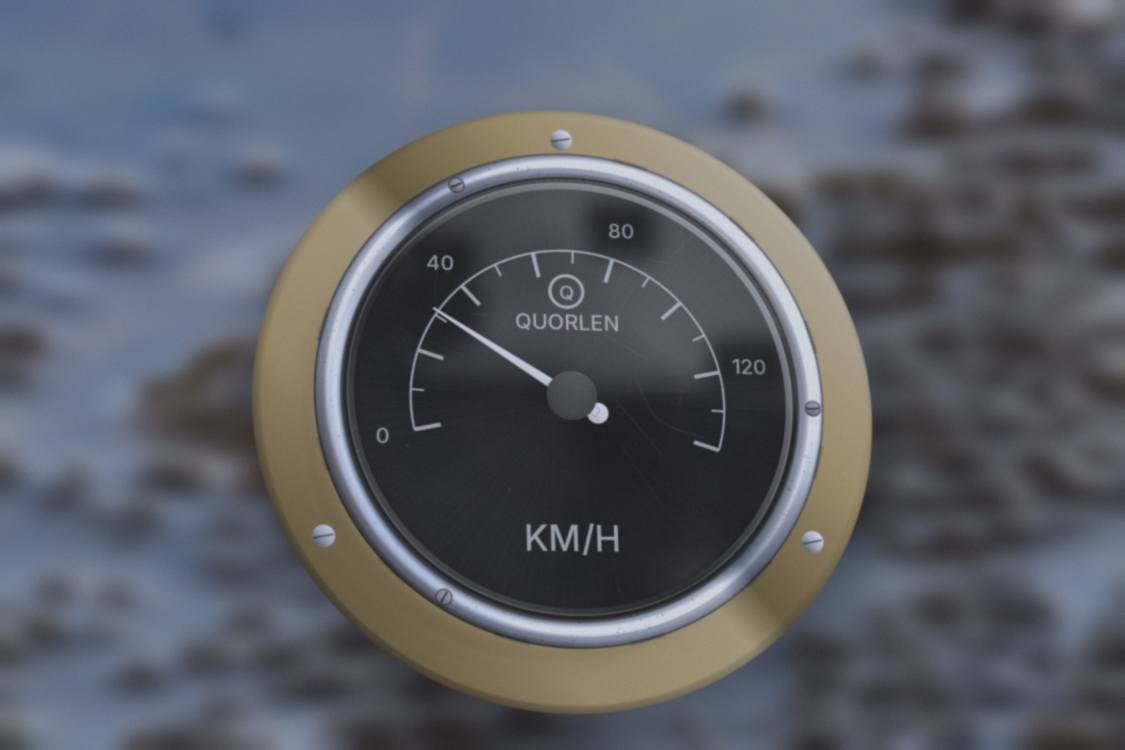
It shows 30; km/h
